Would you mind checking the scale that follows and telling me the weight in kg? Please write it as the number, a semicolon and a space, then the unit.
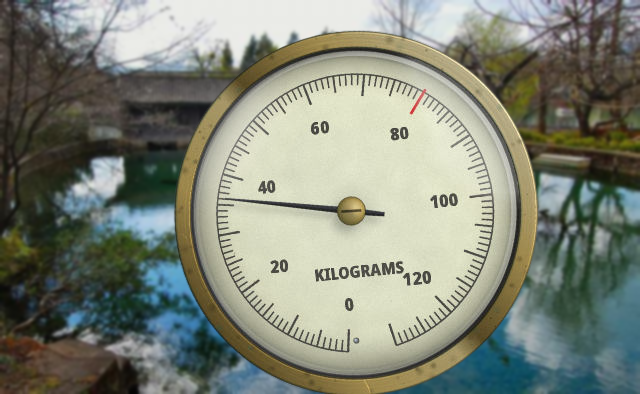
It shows 36; kg
